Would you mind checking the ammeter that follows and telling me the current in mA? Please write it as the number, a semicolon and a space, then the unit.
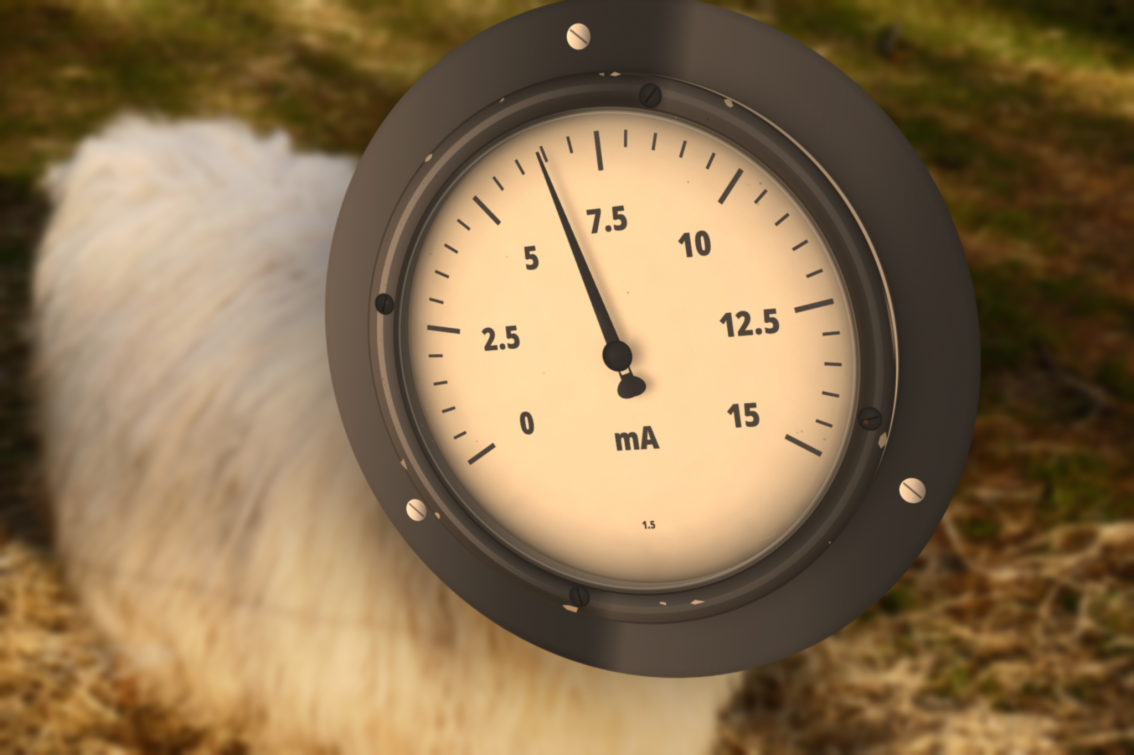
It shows 6.5; mA
